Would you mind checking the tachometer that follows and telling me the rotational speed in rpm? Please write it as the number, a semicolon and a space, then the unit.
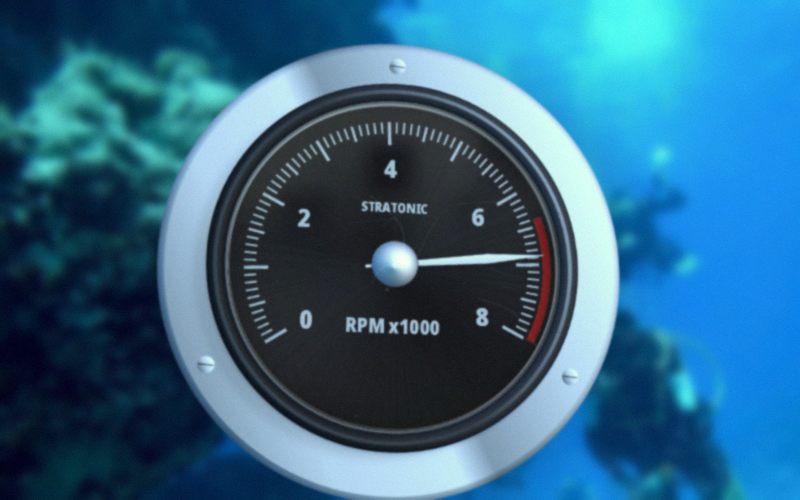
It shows 6900; rpm
